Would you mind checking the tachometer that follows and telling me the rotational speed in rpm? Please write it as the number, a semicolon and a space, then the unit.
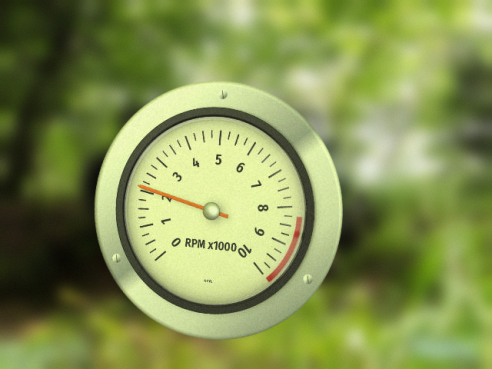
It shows 2125; rpm
